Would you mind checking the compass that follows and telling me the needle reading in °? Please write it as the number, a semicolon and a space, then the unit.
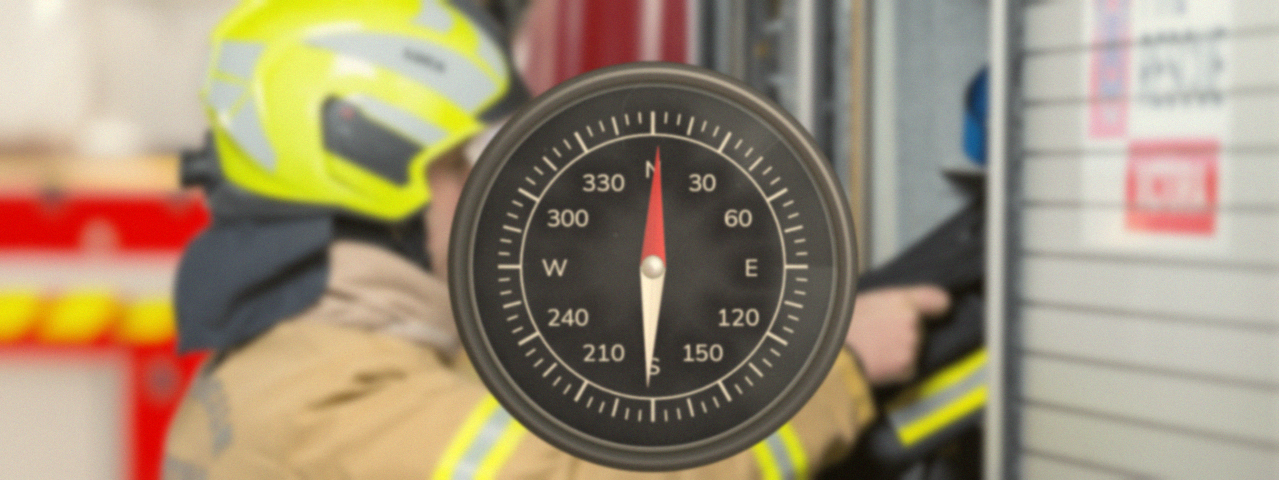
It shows 2.5; °
